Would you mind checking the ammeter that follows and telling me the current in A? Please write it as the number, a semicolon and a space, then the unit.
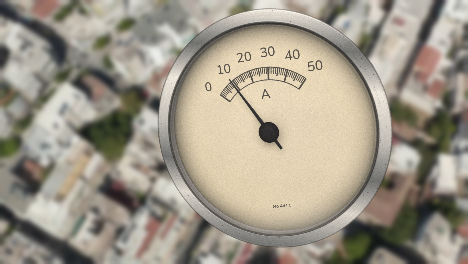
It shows 10; A
